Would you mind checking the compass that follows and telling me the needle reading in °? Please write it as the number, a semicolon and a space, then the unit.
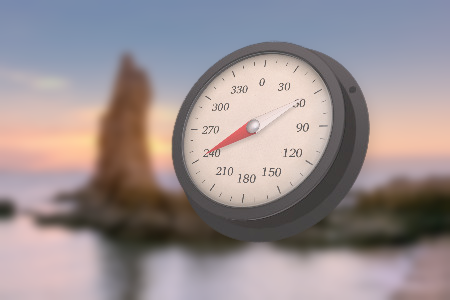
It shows 240; °
